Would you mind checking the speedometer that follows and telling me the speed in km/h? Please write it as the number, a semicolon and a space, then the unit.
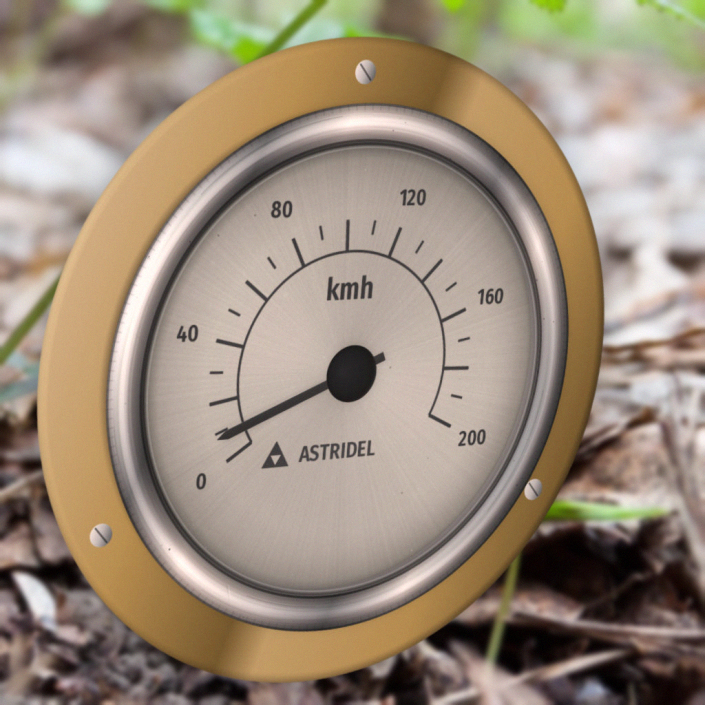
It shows 10; km/h
